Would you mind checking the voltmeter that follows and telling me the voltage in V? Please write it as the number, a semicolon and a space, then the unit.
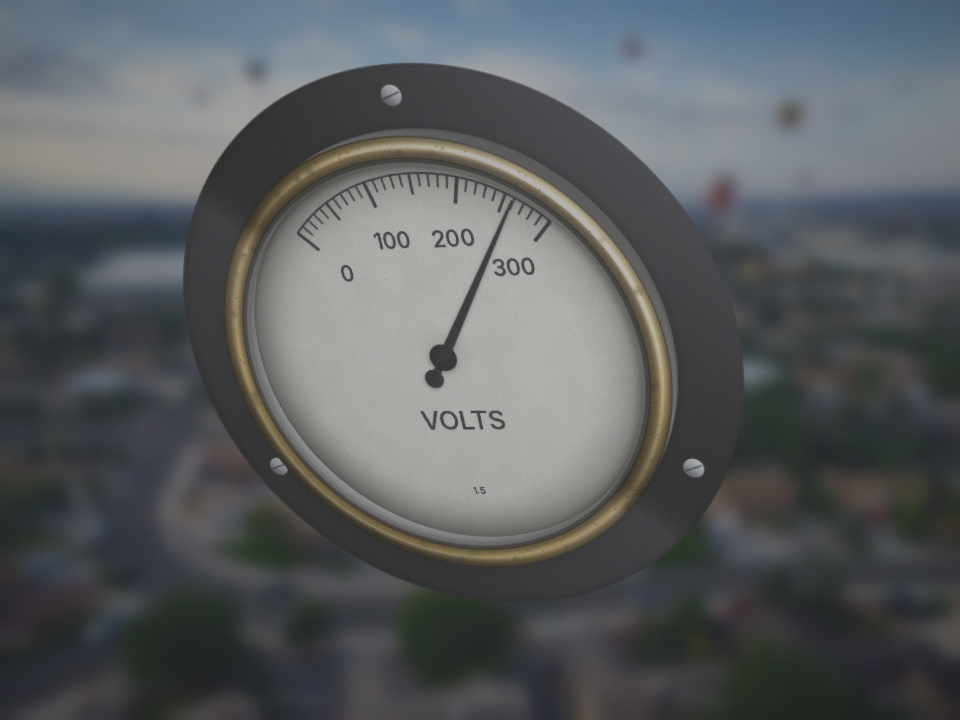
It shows 260; V
